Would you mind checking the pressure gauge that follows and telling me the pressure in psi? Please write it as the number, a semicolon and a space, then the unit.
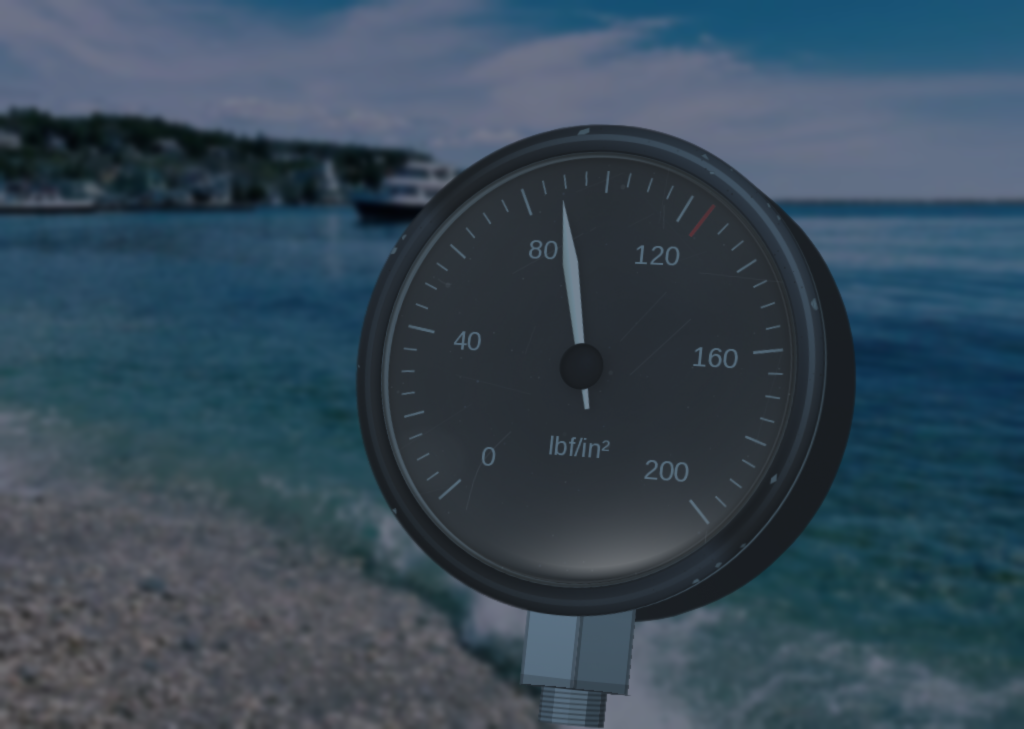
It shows 90; psi
